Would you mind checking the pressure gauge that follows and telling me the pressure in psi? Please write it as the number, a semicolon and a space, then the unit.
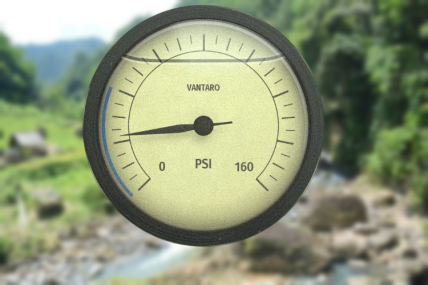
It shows 22.5; psi
